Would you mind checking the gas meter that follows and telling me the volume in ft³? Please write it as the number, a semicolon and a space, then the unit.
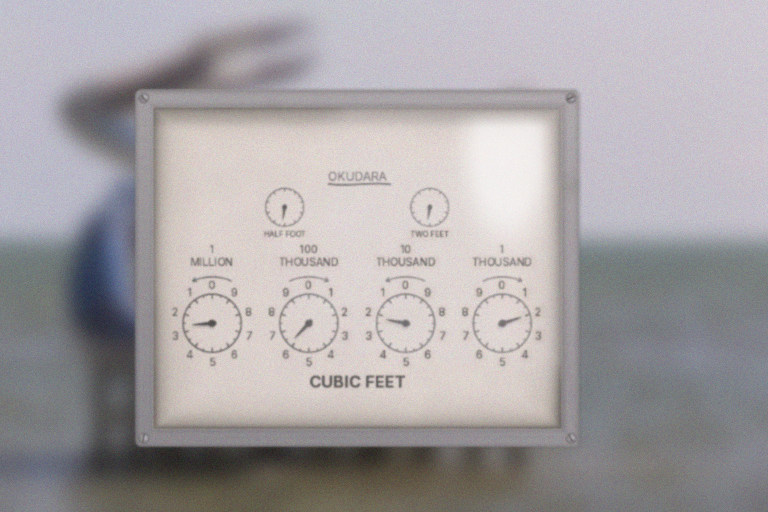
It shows 262200; ft³
